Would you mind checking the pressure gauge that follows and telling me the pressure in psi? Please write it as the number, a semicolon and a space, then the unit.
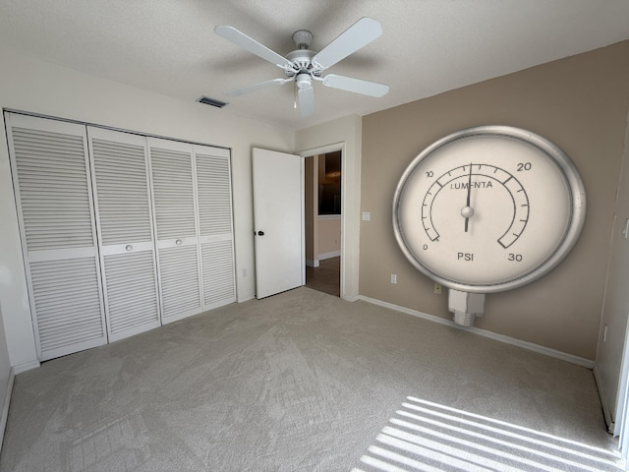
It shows 15; psi
